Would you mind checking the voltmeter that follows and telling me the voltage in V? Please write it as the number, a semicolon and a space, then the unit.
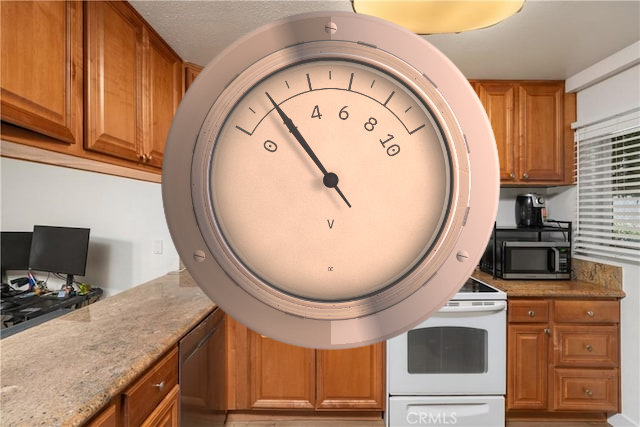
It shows 2; V
